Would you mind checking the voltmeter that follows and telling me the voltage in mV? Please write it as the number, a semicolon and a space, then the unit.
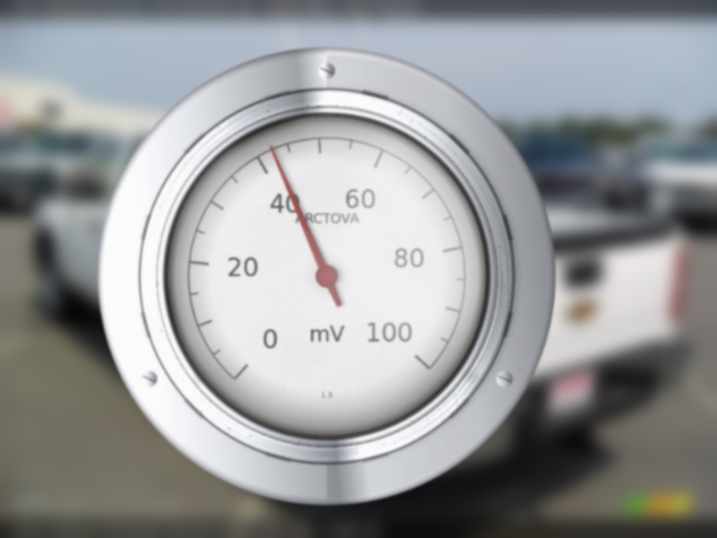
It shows 42.5; mV
